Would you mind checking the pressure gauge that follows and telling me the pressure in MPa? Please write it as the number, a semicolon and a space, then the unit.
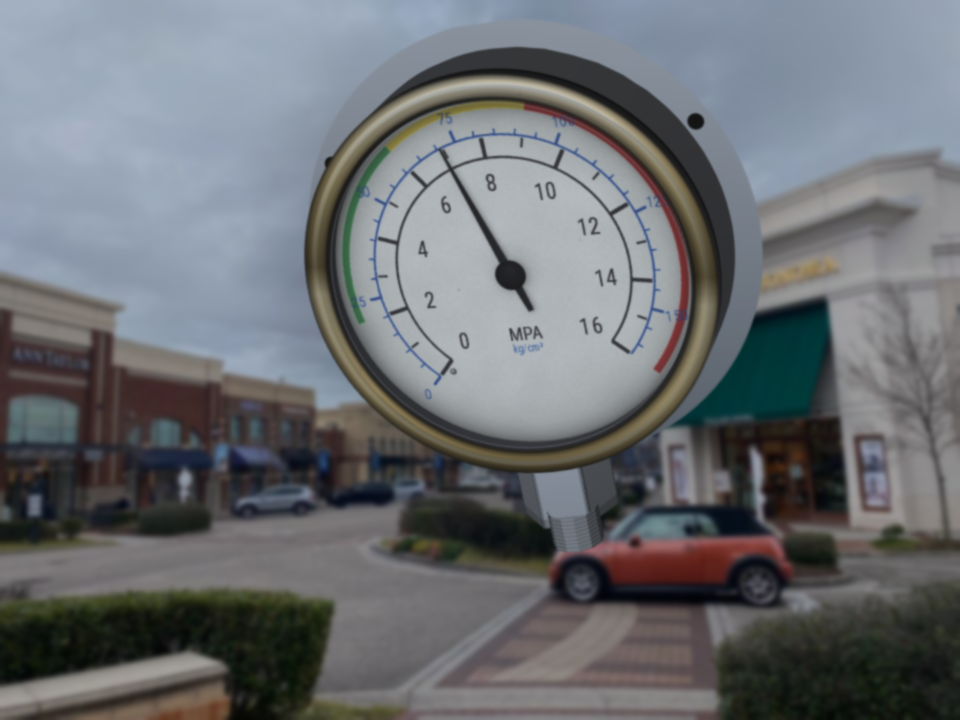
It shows 7; MPa
